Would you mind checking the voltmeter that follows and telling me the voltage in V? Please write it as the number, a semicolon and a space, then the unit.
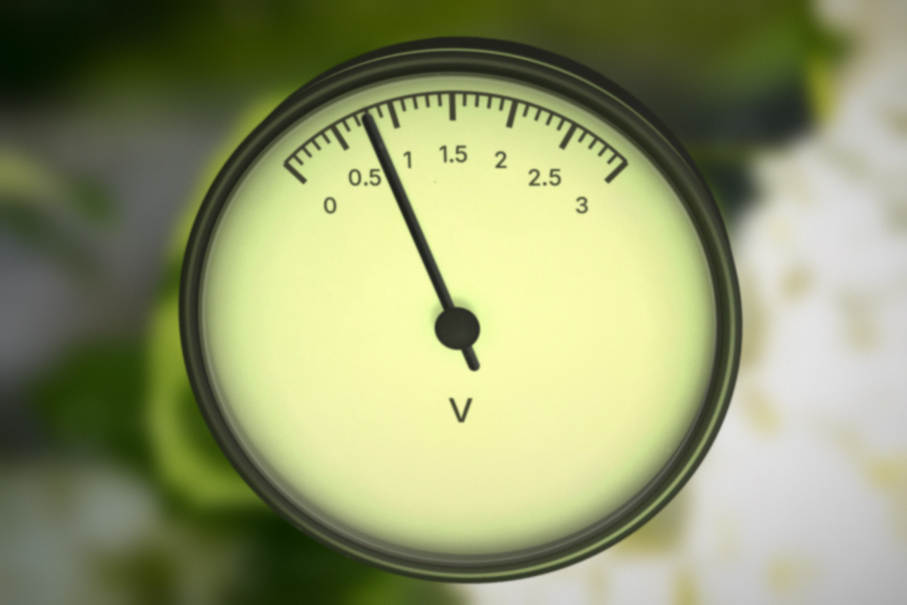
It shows 0.8; V
